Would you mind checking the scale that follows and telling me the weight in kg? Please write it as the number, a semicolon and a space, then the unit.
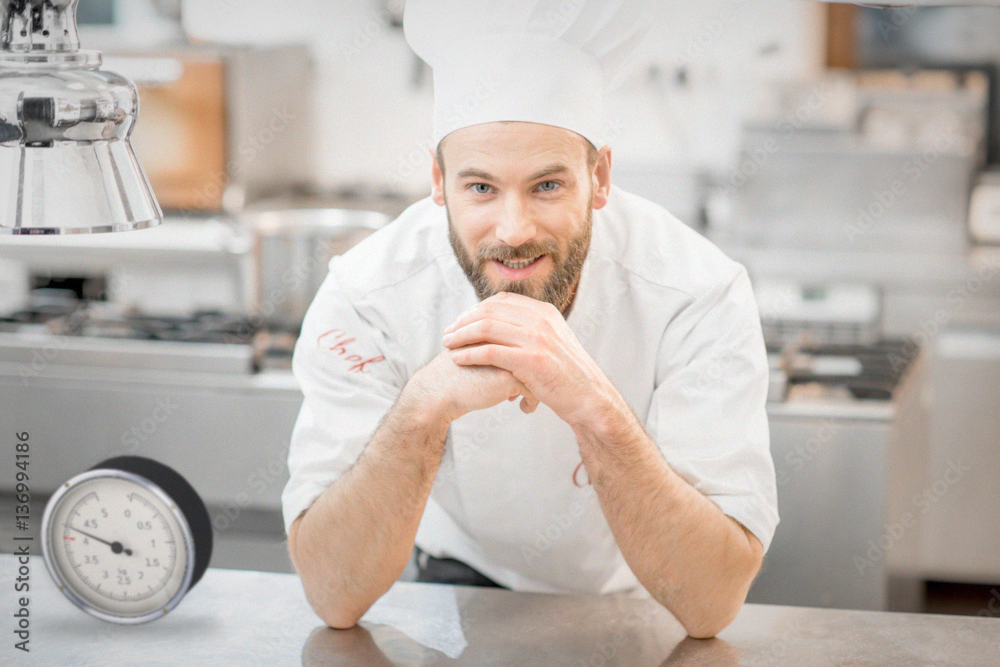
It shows 4.25; kg
